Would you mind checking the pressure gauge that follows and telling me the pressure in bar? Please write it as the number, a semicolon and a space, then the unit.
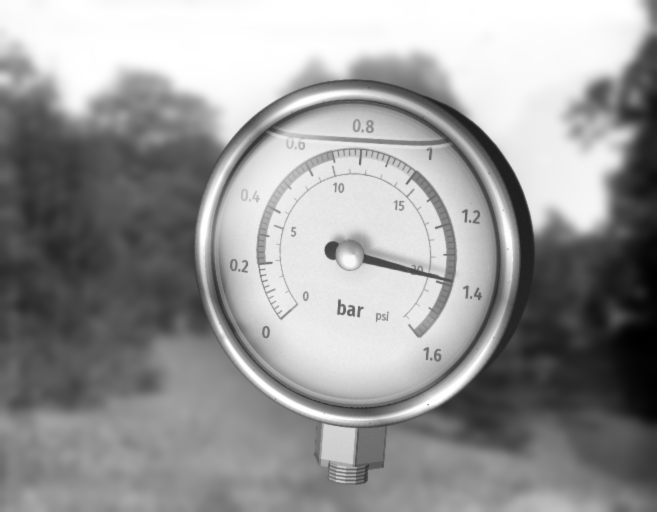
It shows 1.38; bar
